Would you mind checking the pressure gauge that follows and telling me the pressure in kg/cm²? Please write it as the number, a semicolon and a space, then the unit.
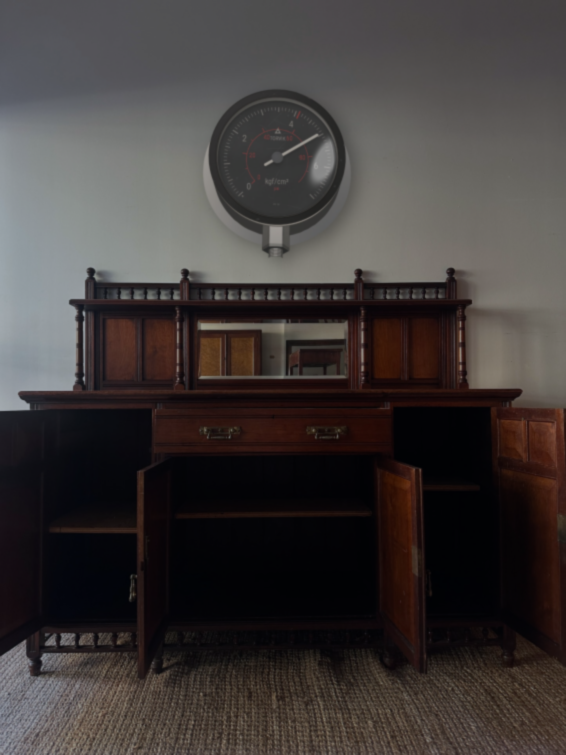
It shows 5; kg/cm²
